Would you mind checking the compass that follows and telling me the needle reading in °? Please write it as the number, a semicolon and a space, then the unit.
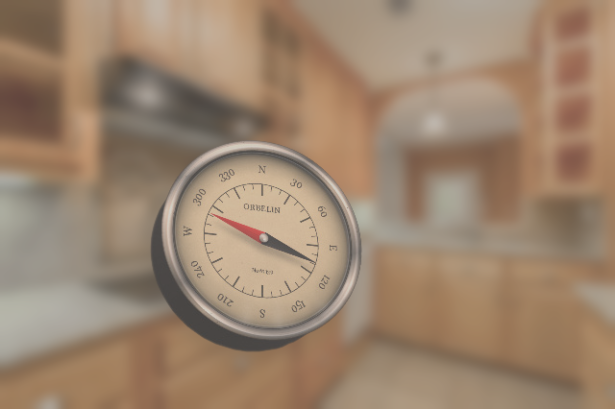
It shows 290; °
